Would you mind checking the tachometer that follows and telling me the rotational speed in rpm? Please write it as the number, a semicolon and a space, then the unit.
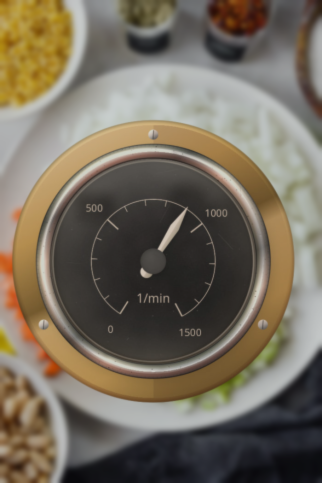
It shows 900; rpm
